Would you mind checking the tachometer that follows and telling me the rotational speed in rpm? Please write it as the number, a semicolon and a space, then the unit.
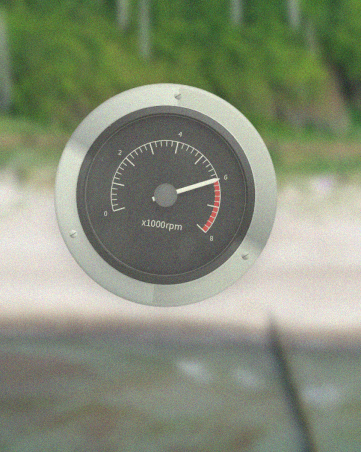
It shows 6000; rpm
